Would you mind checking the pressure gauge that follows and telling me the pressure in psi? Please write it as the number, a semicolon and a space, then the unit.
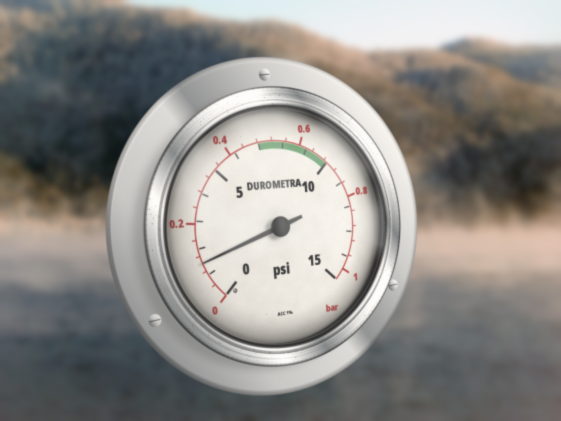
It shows 1.5; psi
